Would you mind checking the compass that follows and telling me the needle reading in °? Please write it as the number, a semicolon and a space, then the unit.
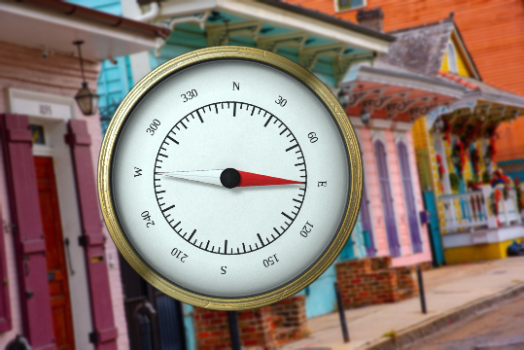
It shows 90; °
